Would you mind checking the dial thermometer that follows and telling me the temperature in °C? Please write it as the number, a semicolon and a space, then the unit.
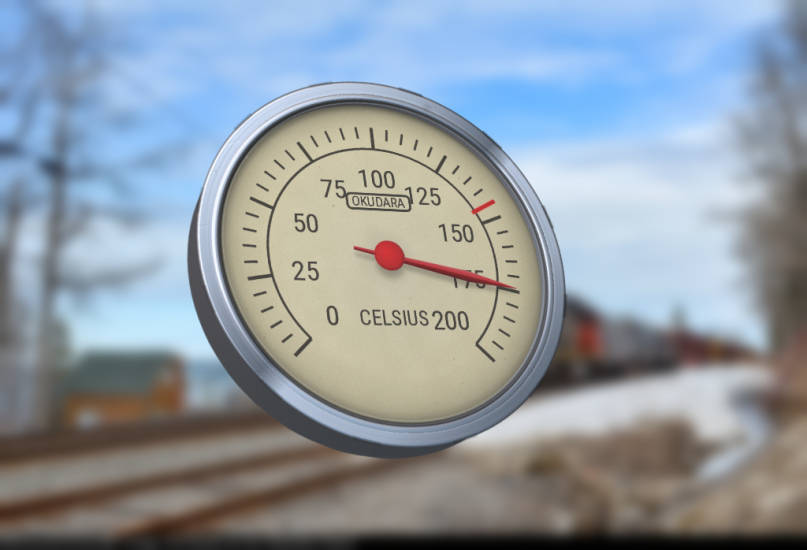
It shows 175; °C
